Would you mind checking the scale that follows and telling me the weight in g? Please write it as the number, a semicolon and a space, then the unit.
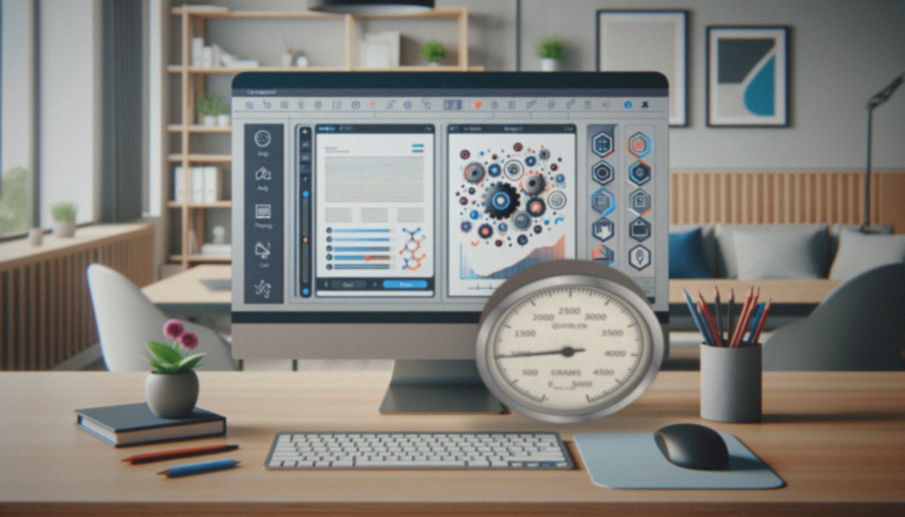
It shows 1000; g
